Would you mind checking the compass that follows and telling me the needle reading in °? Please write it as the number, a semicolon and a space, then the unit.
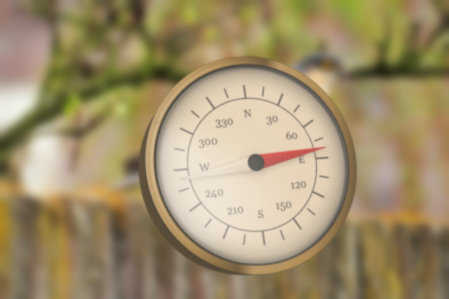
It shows 82.5; °
